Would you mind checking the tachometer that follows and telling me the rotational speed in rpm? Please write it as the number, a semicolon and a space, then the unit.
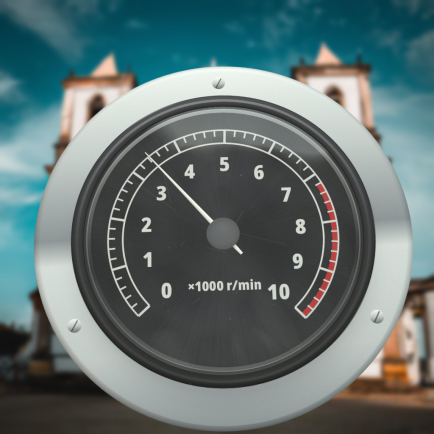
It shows 3400; rpm
